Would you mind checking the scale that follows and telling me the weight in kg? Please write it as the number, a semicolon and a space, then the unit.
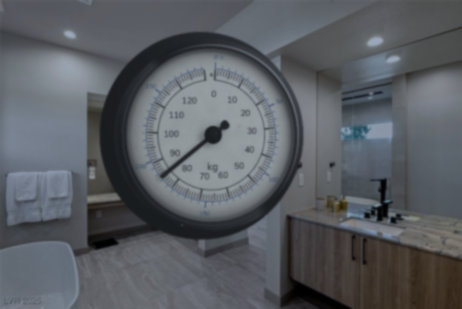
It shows 85; kg
